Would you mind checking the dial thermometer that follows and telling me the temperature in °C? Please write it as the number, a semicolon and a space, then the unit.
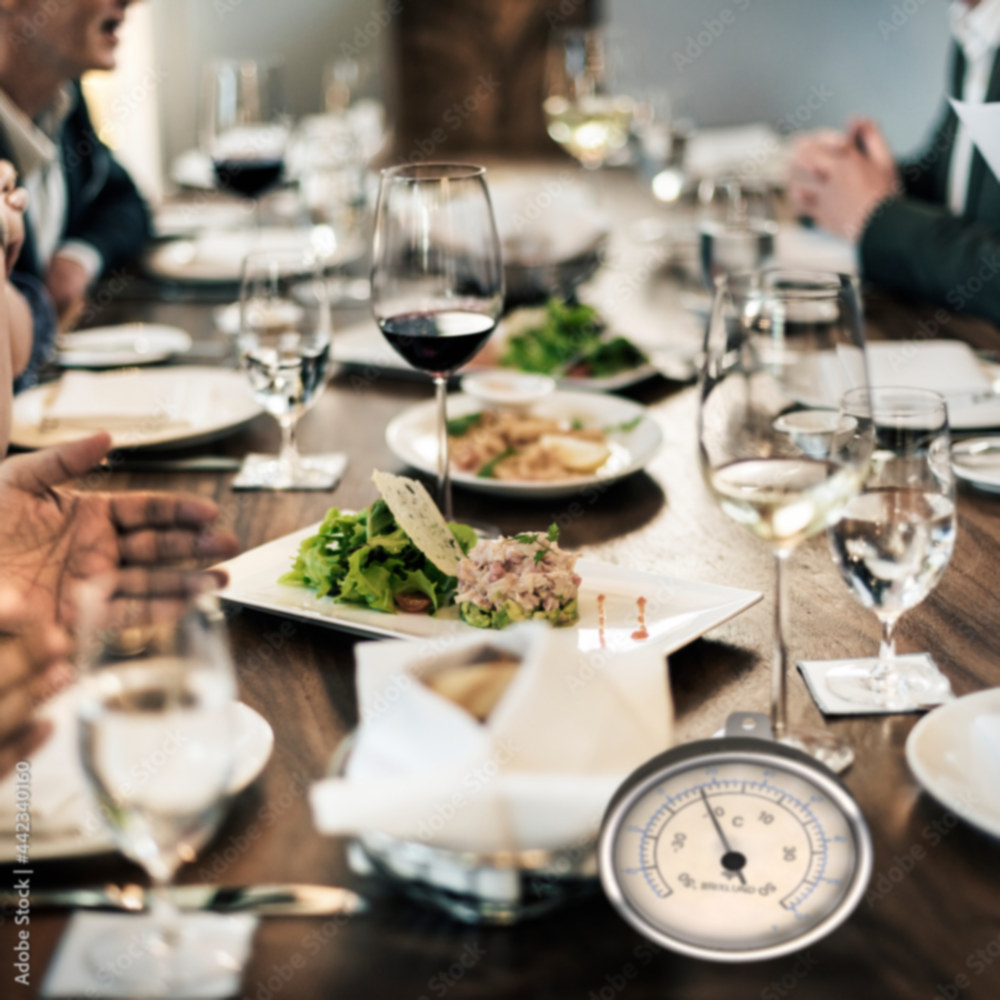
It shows -10; °C
